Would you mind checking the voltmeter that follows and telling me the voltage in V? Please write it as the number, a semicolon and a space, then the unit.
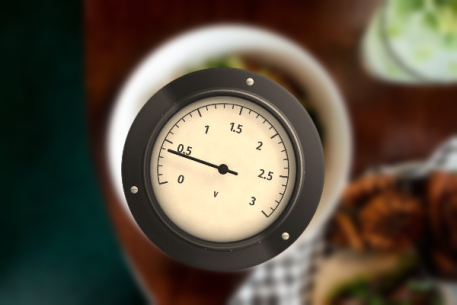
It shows 0.4; V
